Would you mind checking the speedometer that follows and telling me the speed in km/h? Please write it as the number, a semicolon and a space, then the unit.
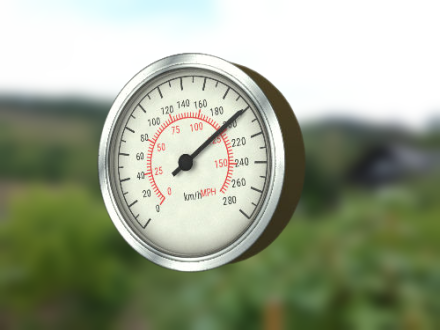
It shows 200; km/h
